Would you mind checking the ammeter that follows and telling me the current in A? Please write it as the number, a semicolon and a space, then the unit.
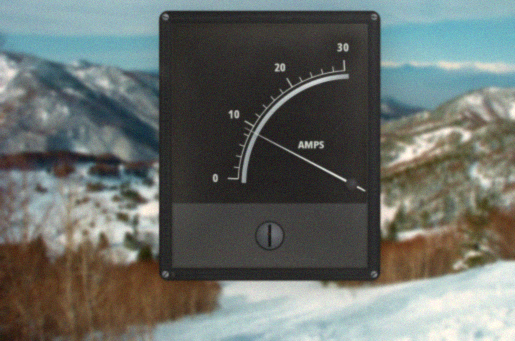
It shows 9; A
